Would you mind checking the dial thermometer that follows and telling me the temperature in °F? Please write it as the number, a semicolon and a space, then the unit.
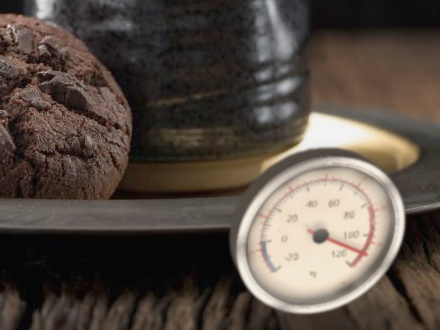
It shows 110; °F
